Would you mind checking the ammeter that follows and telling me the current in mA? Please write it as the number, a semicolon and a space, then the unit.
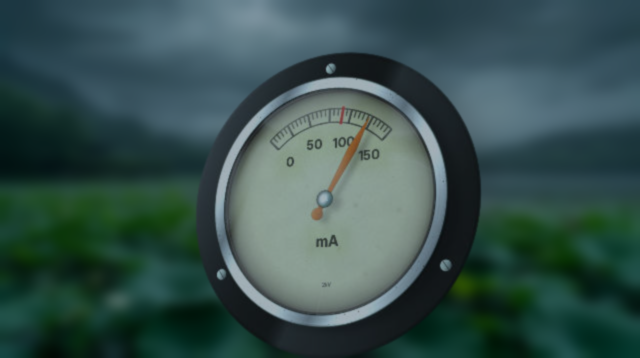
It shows 125; mA
